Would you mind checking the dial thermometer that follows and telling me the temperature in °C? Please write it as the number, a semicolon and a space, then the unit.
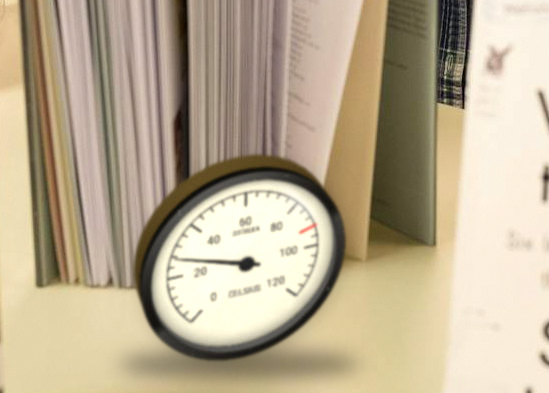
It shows 28; °C
